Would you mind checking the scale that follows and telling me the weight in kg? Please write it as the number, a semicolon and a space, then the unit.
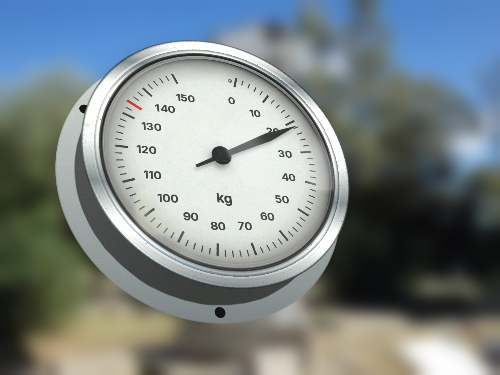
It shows 22; kg
